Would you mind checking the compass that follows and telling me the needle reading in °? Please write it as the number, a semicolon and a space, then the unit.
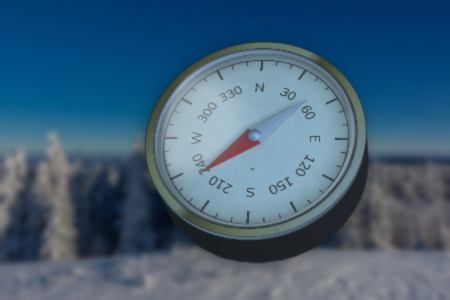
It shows 230; °
